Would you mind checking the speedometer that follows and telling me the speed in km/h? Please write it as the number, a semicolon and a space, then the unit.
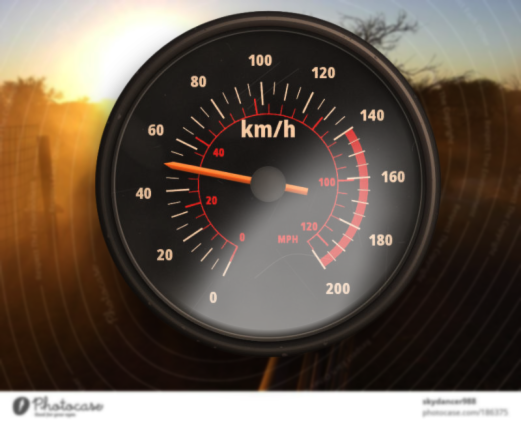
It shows 50; km/h
